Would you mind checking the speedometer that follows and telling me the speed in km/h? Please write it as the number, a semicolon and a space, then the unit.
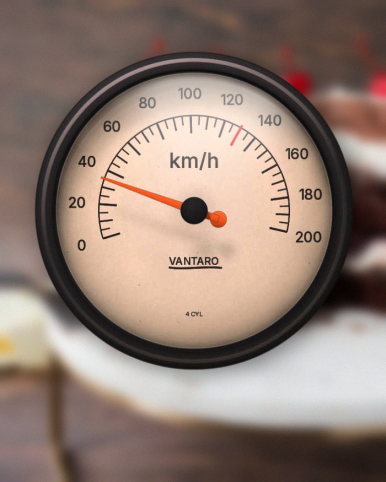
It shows 35; km/h
